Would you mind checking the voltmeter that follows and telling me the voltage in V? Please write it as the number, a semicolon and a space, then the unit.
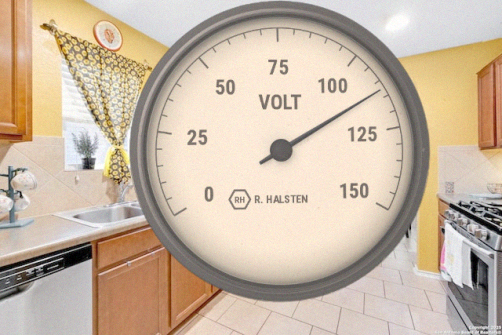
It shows 112.5; V
